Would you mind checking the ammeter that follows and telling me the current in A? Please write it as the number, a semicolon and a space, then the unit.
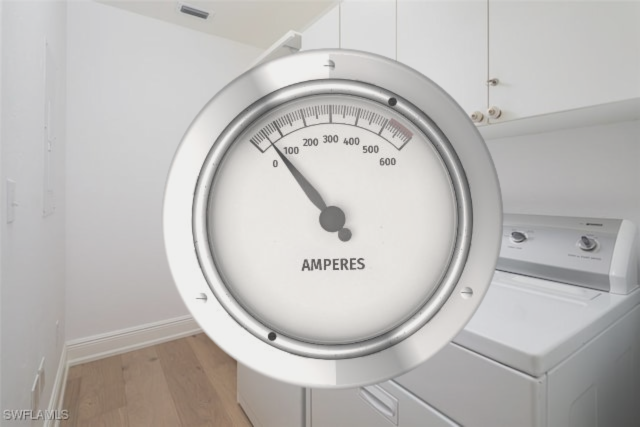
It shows 50; A
